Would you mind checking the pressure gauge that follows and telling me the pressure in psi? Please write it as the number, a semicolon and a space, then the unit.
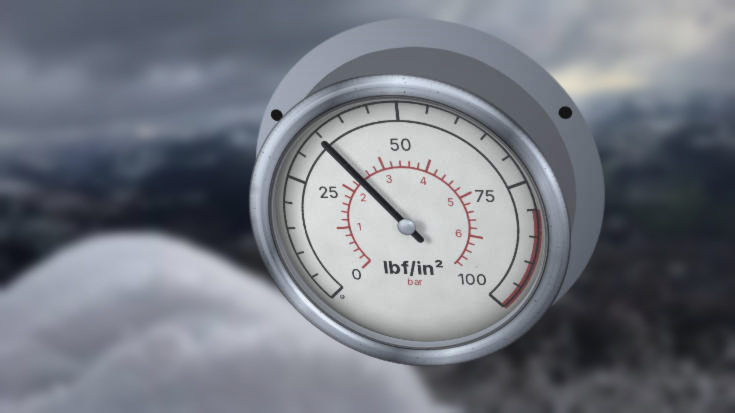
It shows 35; psi
